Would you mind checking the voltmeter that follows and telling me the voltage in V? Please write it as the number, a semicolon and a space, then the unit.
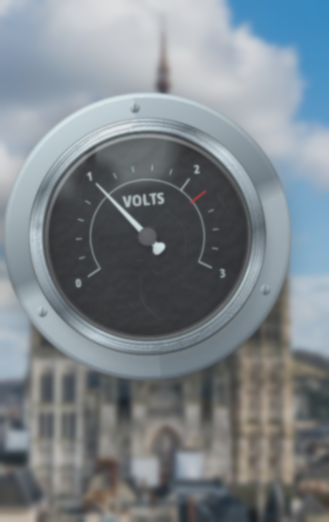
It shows 1; V
